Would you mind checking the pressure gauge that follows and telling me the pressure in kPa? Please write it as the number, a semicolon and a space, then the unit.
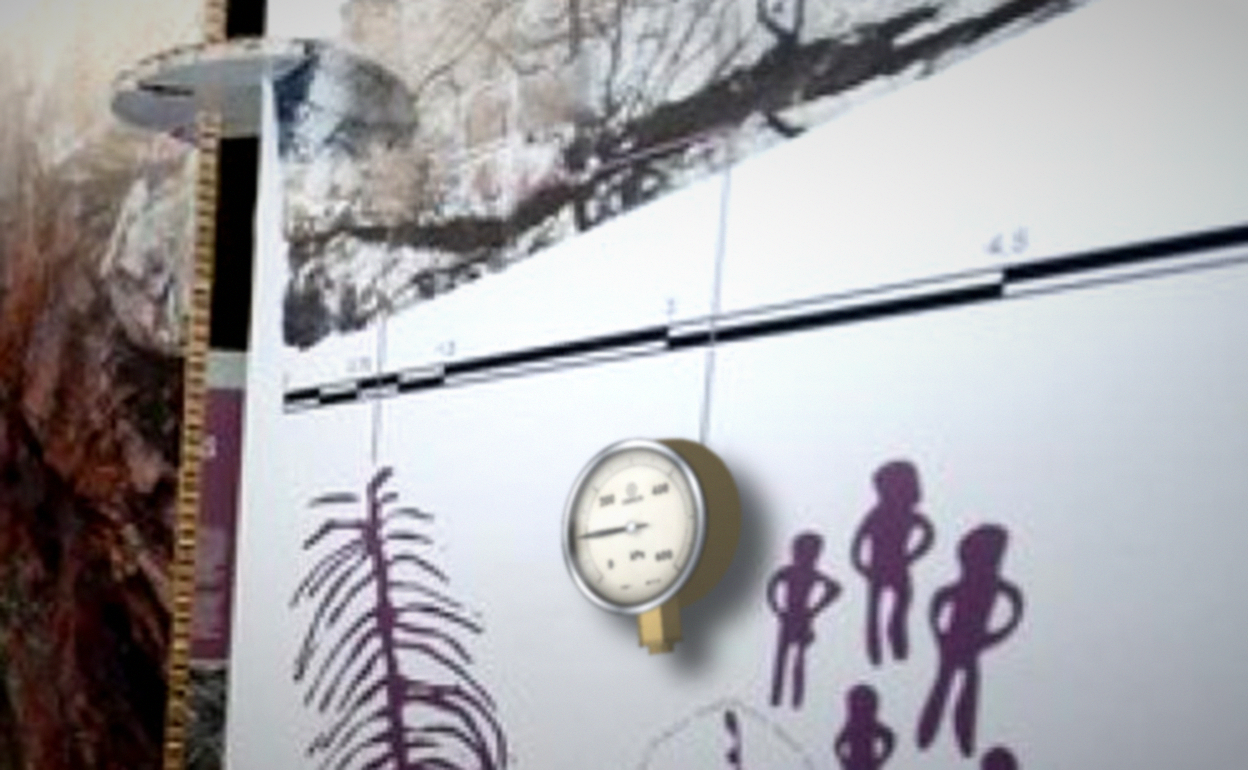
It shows 100; kPa
